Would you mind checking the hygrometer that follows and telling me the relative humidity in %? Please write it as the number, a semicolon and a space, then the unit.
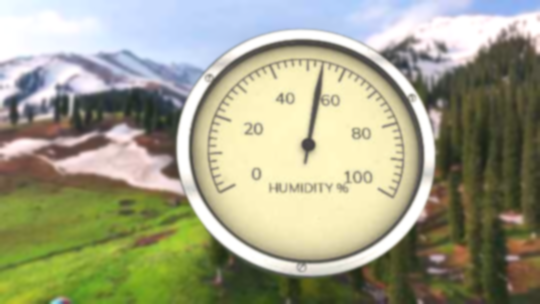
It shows 54; %
